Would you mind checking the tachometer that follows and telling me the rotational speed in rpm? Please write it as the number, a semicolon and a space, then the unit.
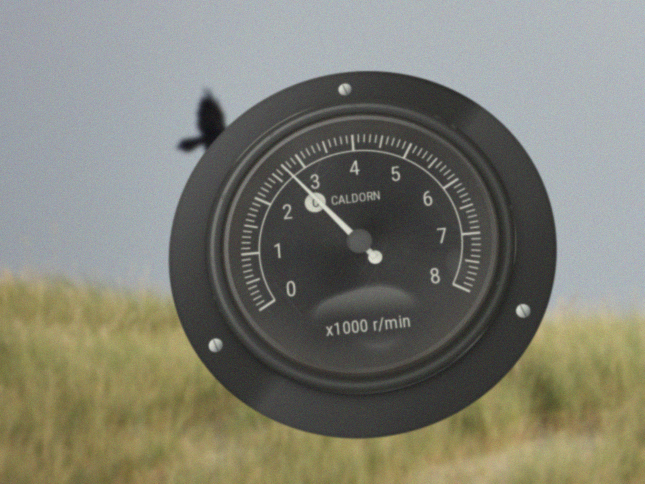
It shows 2700; rpm
